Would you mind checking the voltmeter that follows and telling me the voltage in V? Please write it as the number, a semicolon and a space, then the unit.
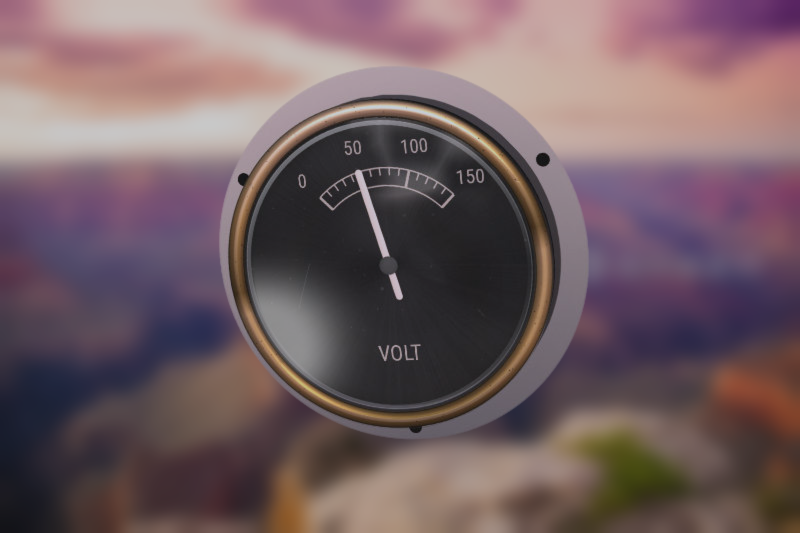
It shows 50; V
